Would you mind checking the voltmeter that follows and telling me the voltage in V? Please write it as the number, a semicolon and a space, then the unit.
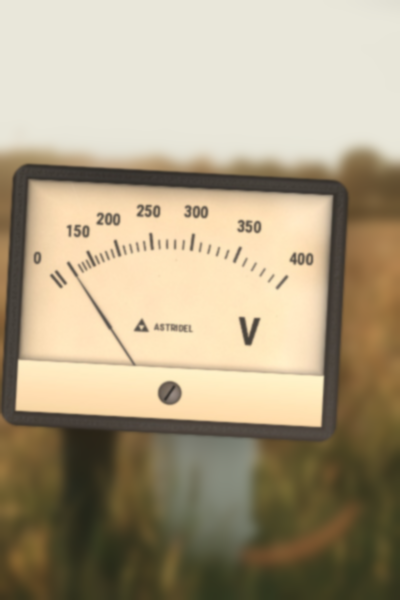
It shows 100; V
